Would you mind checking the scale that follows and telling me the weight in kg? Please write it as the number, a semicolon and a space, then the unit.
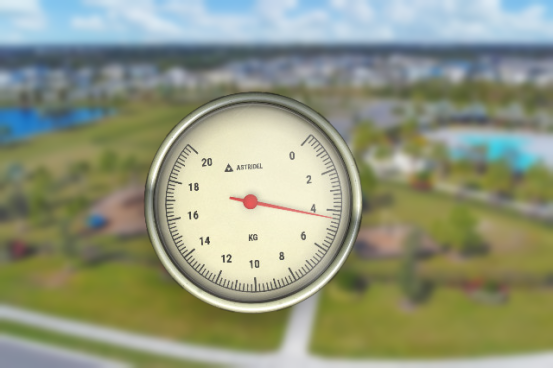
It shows 4.4; kg
